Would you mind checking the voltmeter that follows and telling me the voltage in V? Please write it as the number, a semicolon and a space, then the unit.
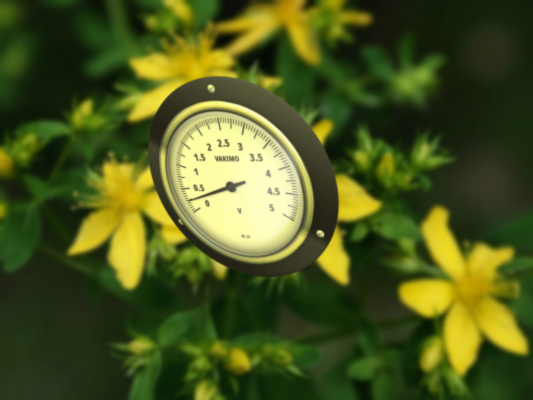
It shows 0.25; V
